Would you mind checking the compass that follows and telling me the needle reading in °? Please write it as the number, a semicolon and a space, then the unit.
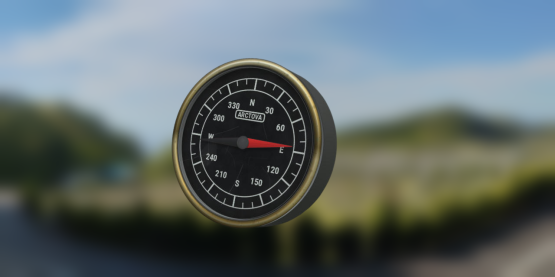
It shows 85; °
